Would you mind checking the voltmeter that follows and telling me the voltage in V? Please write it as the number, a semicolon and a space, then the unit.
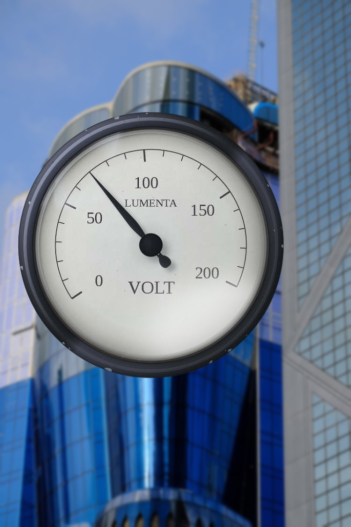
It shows 70; V
